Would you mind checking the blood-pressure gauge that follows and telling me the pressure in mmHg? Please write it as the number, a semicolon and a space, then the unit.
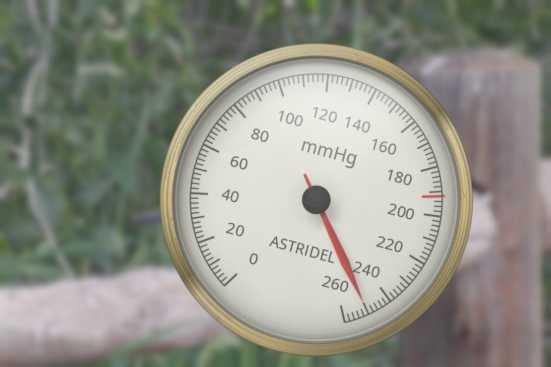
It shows 250; mmHg
